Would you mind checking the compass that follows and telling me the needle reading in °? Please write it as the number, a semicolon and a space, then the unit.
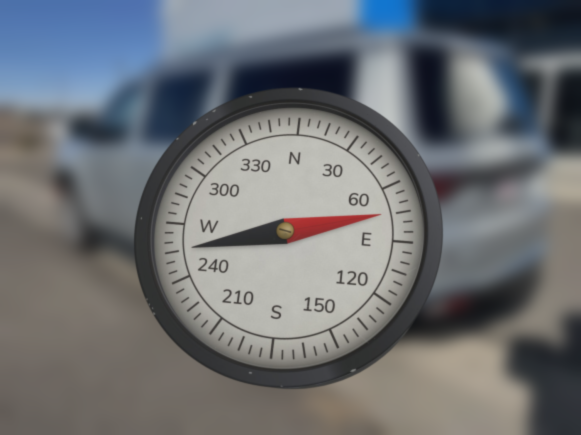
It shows 75; °
